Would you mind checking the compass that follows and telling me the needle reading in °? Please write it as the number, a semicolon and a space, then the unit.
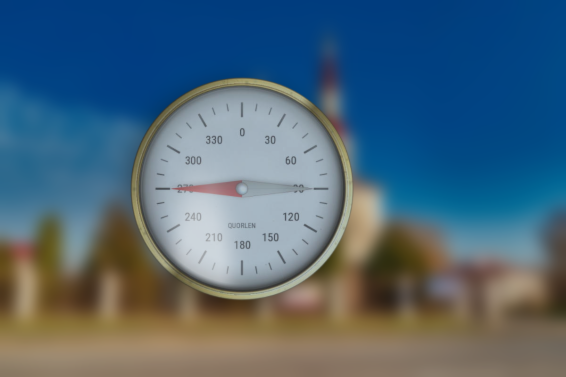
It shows 270; °
